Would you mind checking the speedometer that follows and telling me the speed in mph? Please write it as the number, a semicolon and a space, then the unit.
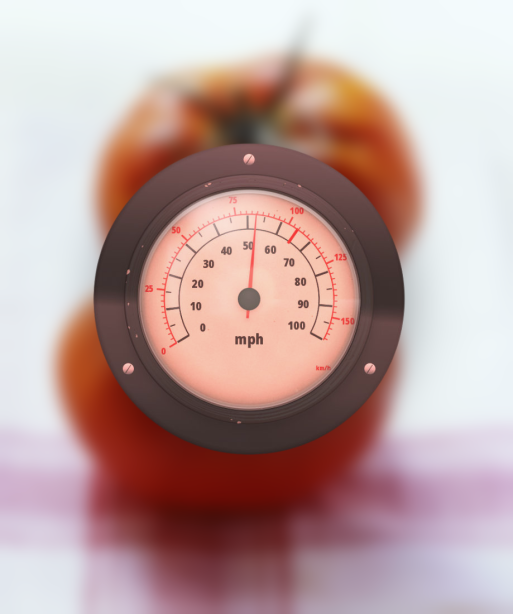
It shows 52.5; mph
